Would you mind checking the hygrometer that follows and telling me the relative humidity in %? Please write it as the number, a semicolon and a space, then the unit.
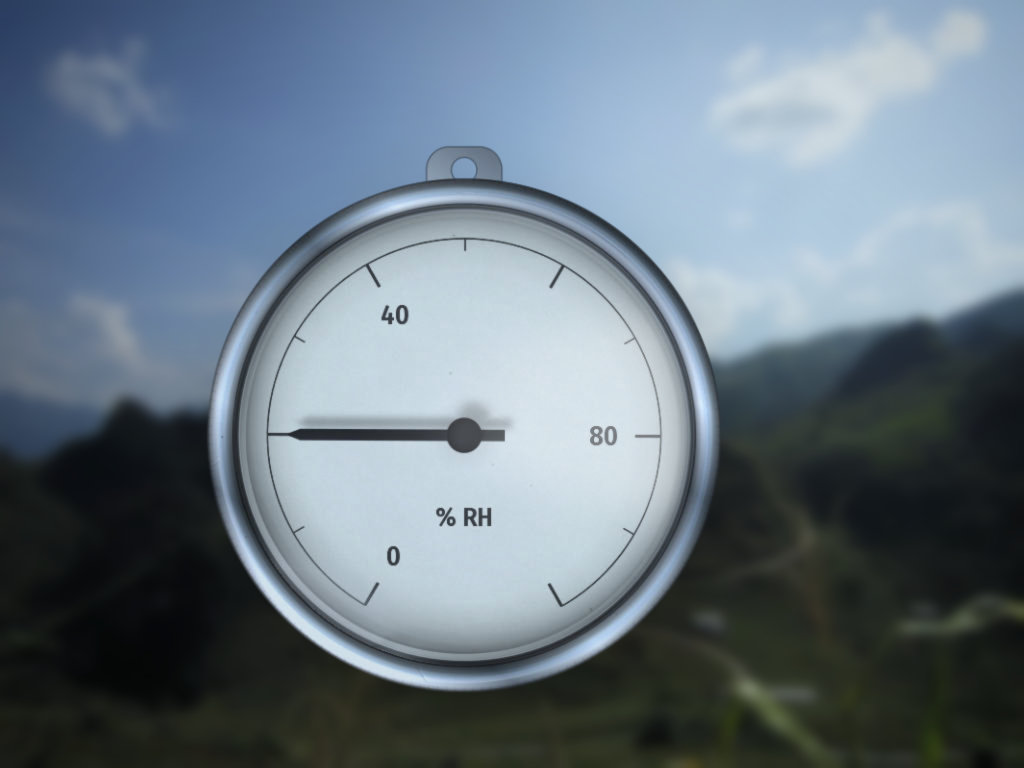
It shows 20; %
